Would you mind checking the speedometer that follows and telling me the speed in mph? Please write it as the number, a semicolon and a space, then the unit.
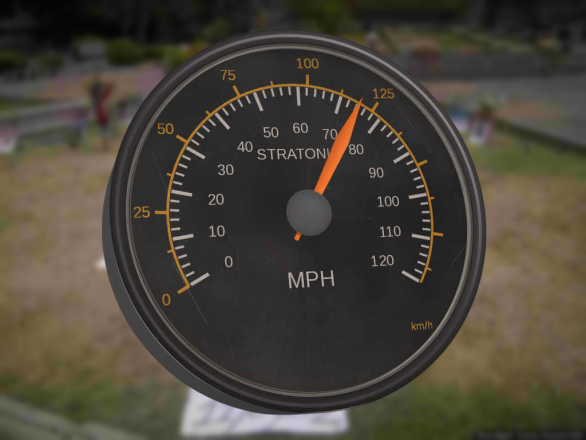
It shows 74; mph
